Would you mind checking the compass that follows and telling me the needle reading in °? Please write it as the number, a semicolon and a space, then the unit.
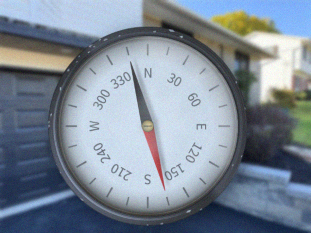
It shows 165; °
